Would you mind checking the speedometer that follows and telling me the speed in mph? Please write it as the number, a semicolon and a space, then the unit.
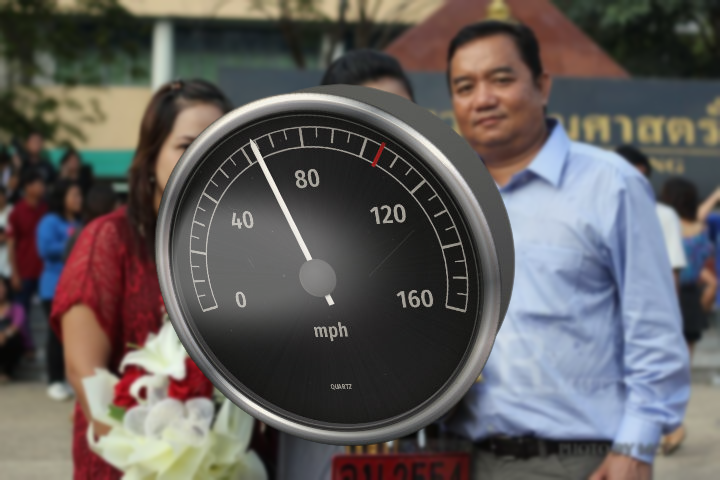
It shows 65; mph
